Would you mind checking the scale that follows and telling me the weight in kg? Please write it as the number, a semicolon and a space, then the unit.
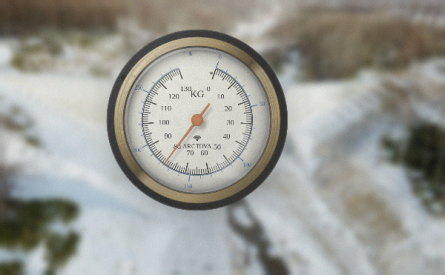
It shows 80; kg
